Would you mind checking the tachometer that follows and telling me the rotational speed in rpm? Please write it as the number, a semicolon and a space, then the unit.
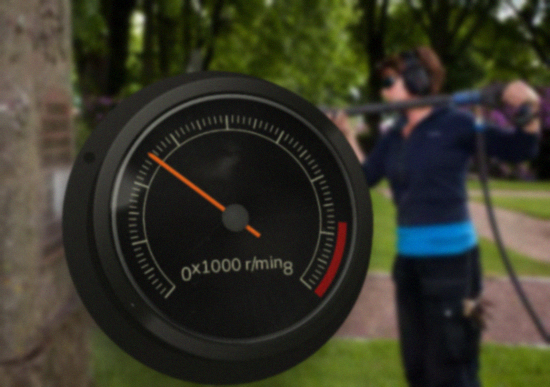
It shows 2500; rpm
